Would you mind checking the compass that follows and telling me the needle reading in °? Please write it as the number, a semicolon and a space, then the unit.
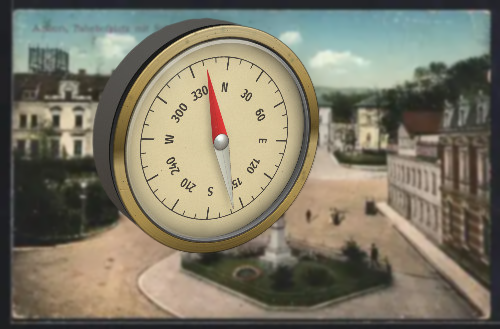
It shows 340; °
